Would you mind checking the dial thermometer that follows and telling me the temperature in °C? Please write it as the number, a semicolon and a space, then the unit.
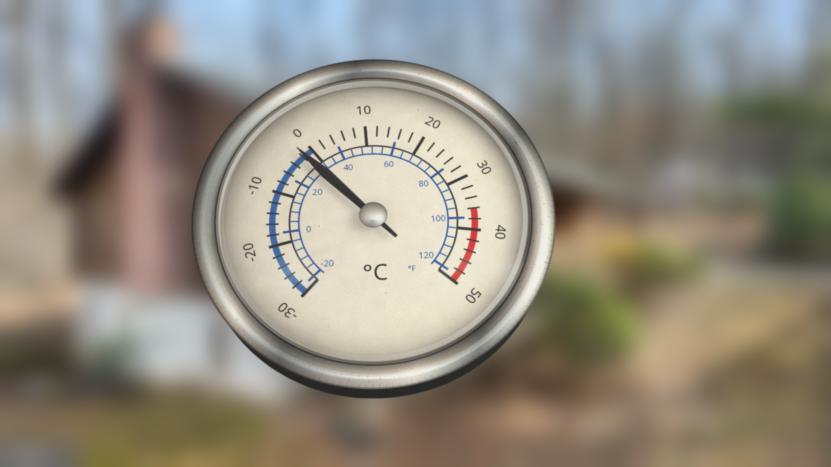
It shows -2; °C
